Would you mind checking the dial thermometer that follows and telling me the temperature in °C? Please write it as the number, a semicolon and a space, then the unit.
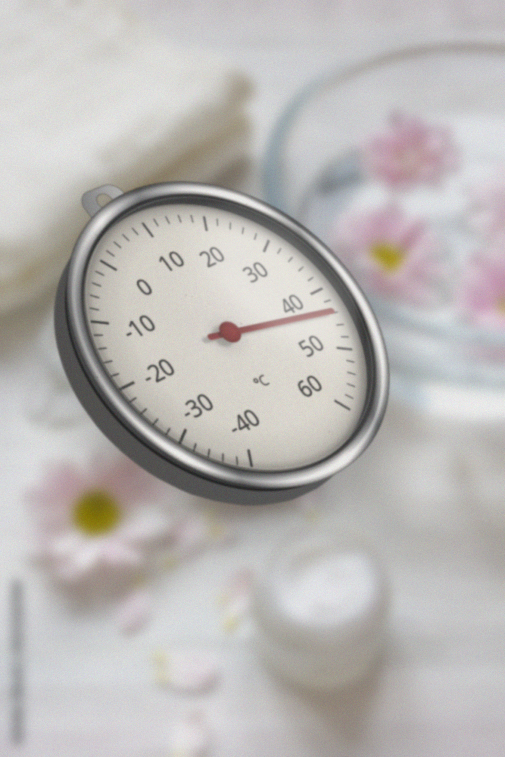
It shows 44; °C
